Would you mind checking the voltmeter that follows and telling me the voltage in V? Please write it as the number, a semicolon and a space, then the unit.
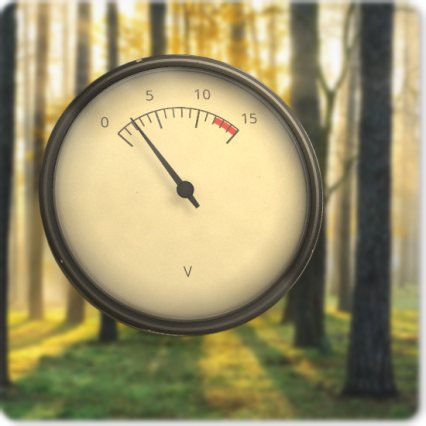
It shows 2; V
